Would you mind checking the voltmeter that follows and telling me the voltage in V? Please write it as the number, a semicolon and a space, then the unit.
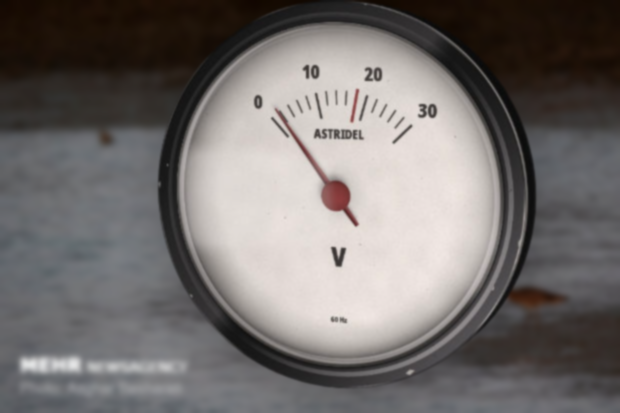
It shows 2; V
